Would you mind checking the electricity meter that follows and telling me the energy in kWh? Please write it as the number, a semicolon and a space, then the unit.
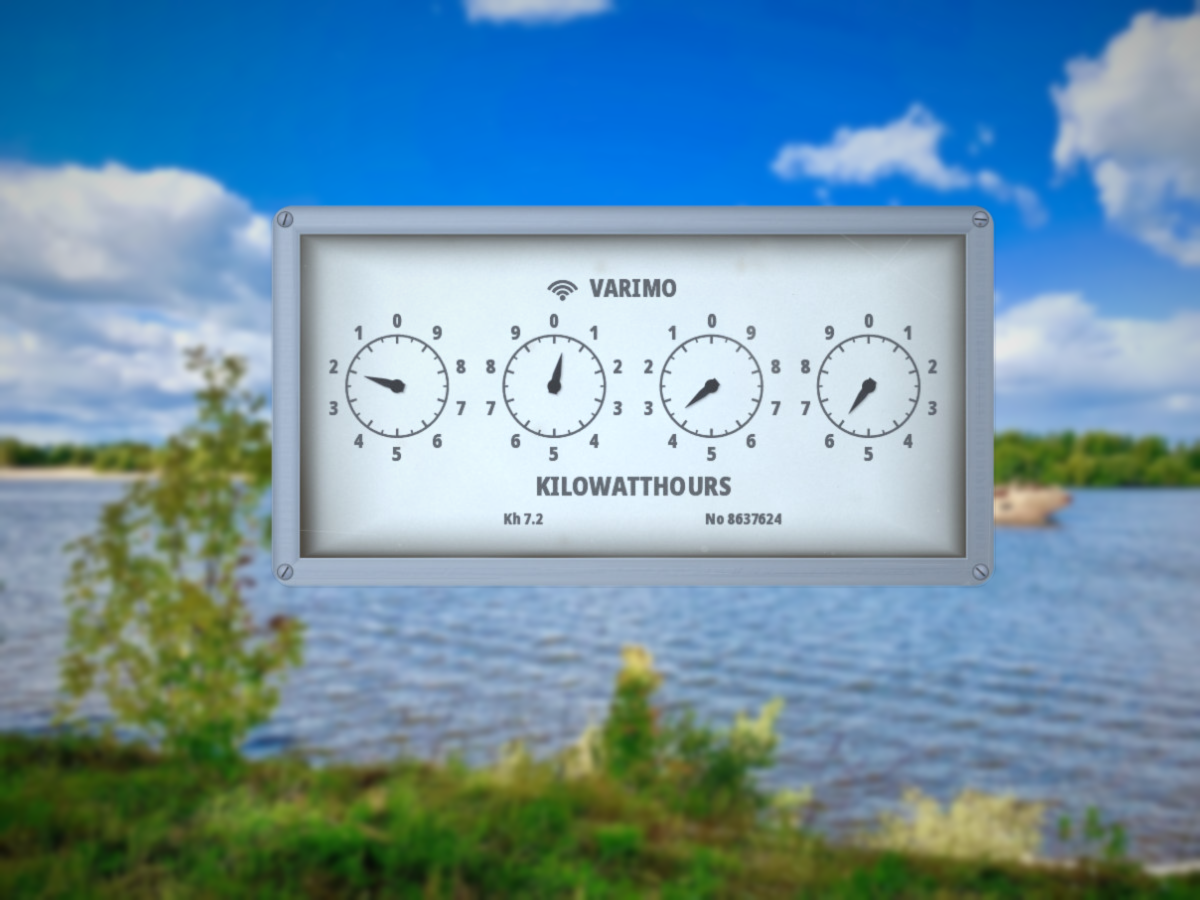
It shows 2036; kWh
